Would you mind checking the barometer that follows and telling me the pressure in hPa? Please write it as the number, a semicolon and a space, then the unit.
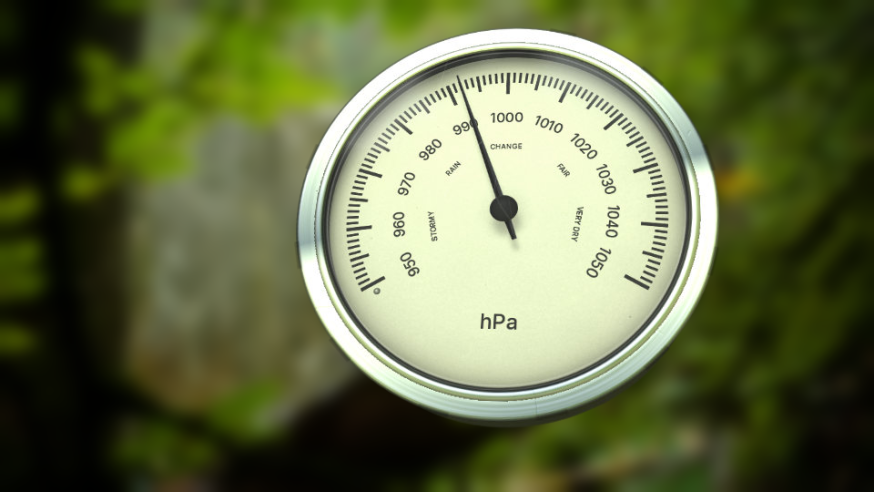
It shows 992; hPa
